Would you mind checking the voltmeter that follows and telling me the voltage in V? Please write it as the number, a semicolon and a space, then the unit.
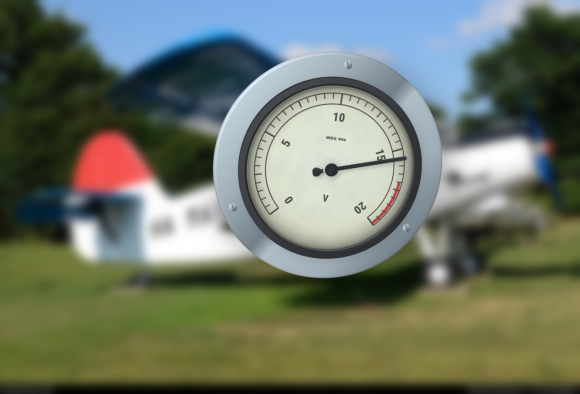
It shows 15.5; V
